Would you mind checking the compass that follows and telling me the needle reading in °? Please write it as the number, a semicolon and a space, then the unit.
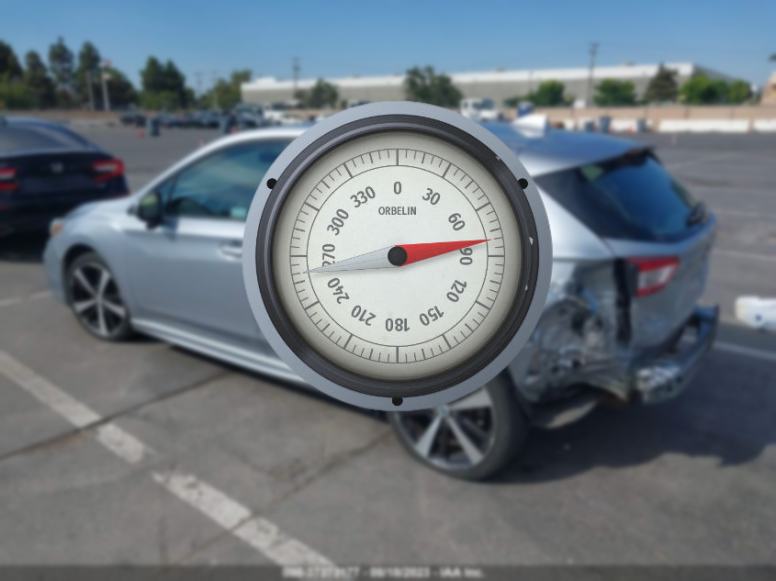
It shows 80; °
